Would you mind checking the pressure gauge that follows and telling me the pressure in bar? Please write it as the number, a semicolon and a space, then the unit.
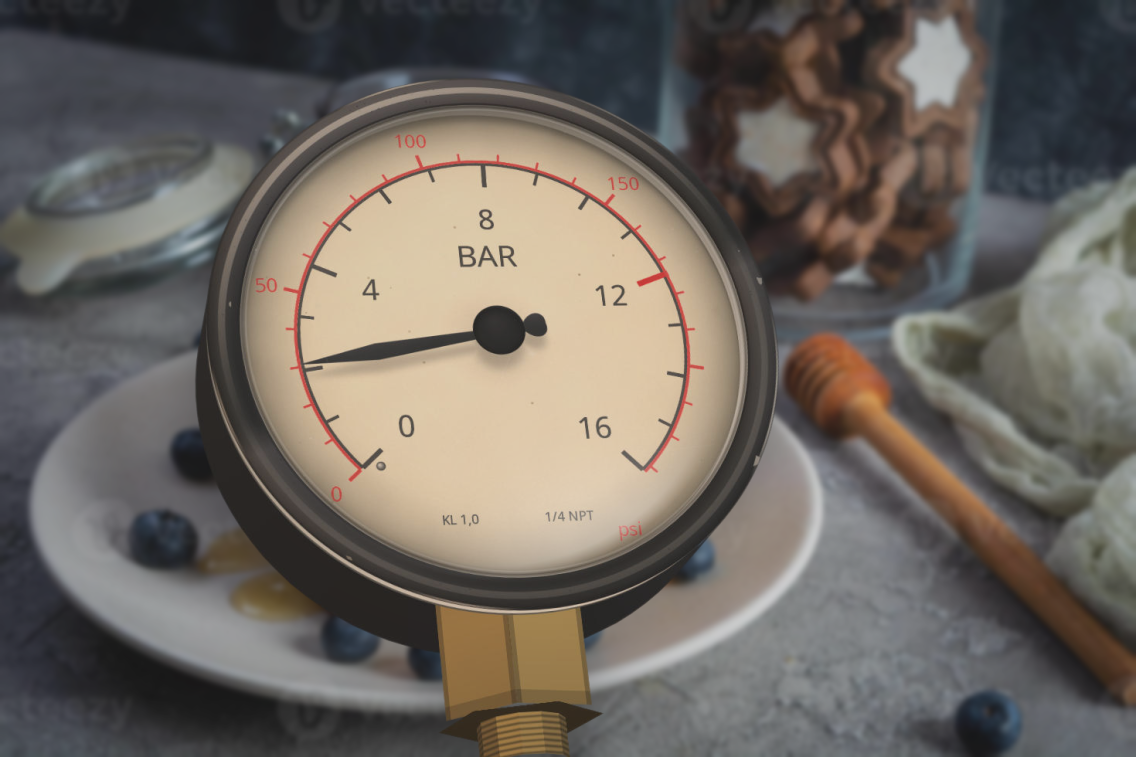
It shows 2; bar
